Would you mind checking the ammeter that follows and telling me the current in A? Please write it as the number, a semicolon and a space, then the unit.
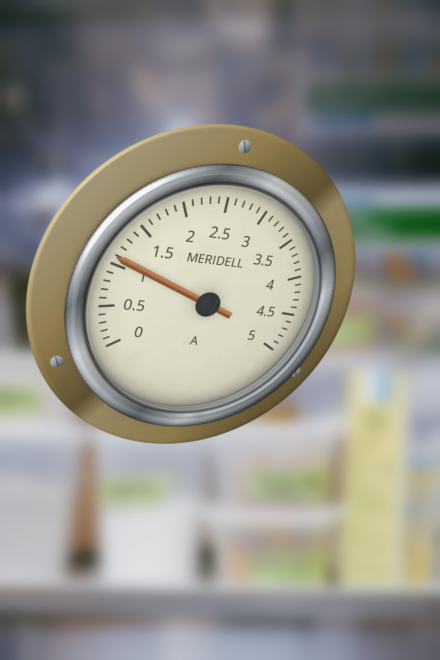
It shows 1.1; A
